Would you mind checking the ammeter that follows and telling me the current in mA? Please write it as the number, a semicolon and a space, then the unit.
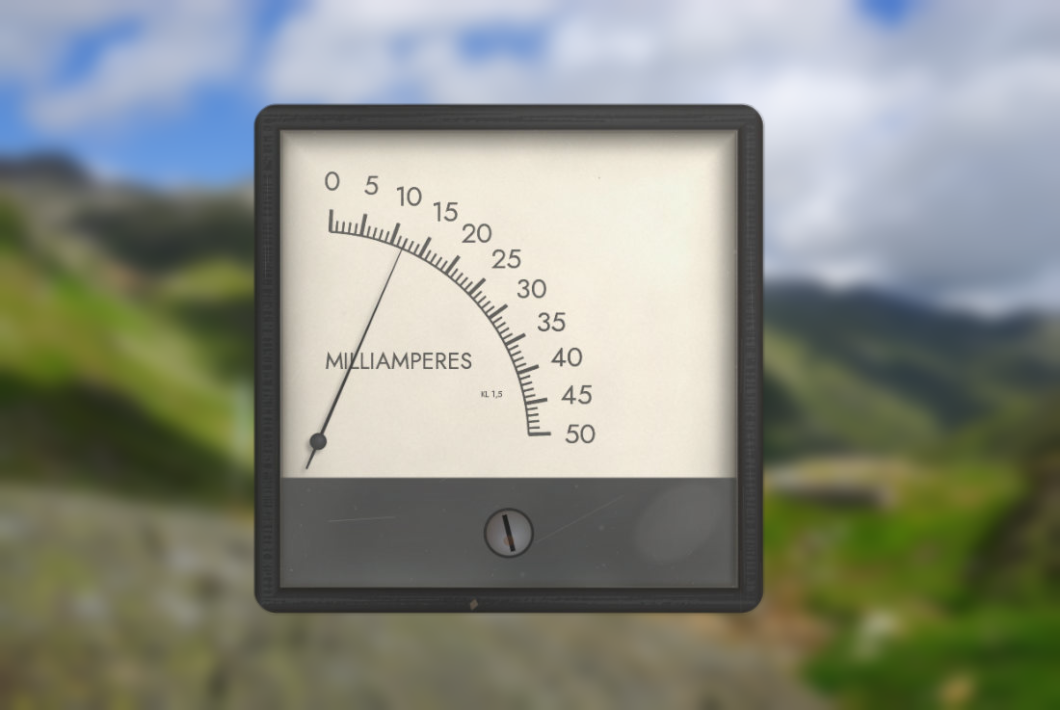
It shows 12; mA
